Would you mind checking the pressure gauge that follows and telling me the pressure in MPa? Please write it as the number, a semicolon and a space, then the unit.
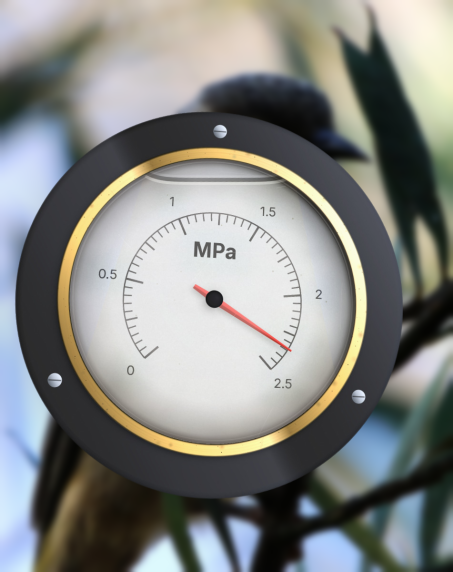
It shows 2.35; MPa
